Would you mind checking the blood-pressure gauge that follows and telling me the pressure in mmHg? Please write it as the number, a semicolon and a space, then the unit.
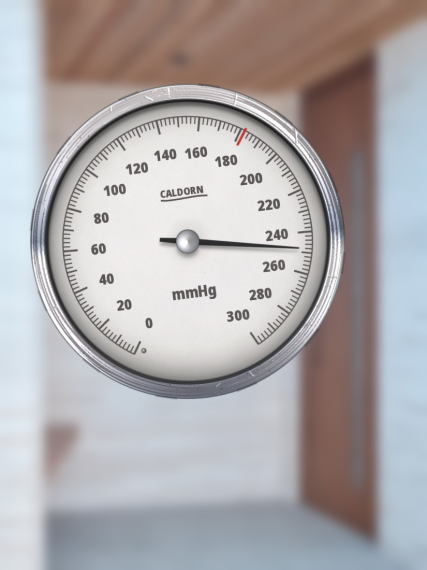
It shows 248; mmHg
